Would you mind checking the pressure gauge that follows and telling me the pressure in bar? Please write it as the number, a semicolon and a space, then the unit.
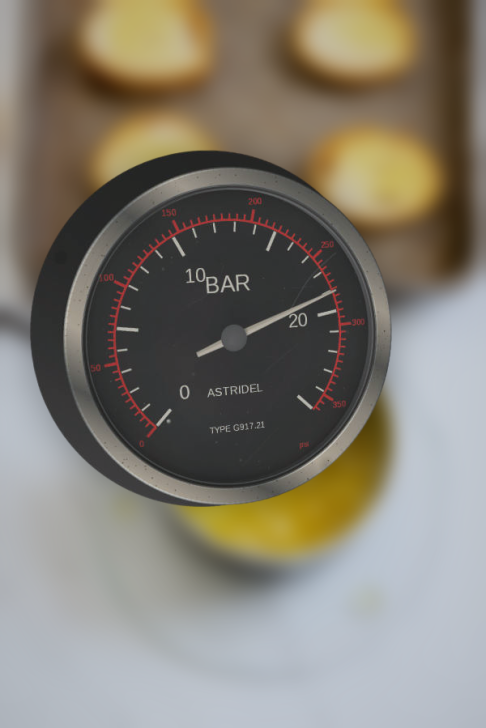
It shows 19; bar
